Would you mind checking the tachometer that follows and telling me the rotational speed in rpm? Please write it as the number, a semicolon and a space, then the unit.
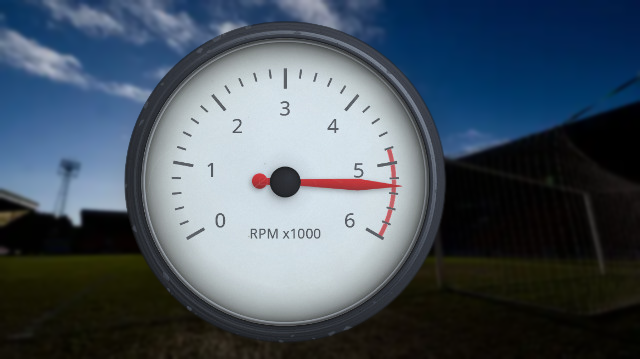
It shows 5300; rpm
